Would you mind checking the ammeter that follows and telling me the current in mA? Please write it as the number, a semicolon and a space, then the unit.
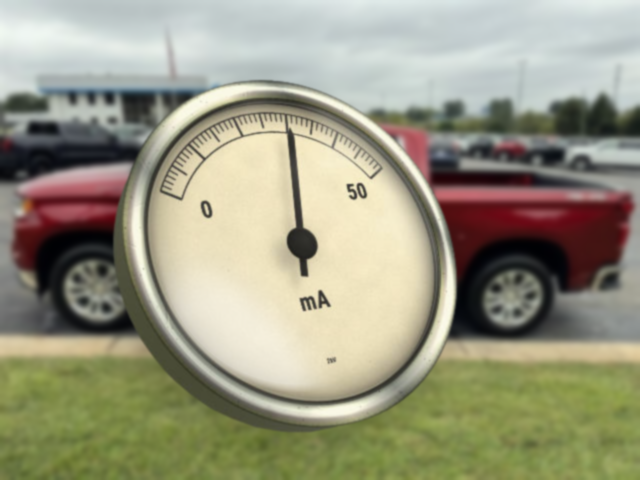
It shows 30; mA
